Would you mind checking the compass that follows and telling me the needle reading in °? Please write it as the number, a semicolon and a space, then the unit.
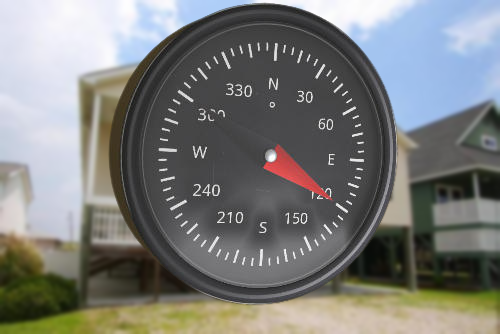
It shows 120; °
